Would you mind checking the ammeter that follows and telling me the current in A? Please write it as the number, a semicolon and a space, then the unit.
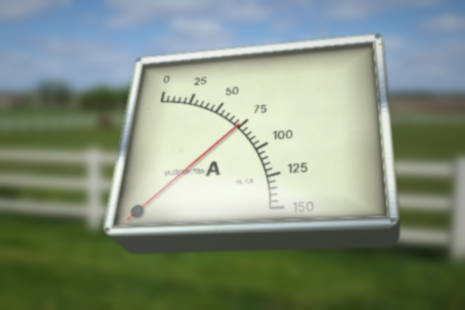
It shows 75; A
